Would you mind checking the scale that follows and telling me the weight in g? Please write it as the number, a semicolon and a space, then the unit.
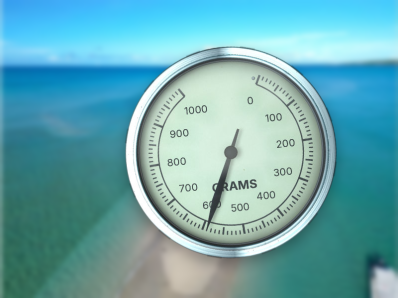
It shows 590; g
